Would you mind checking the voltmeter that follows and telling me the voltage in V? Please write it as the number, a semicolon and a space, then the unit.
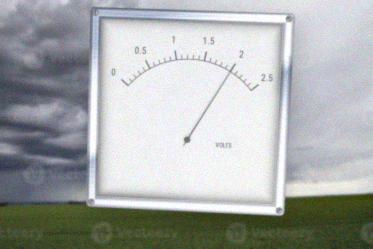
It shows 2; V
